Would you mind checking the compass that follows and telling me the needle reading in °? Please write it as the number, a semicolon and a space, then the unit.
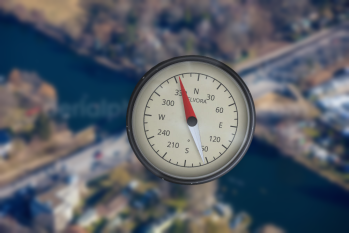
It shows 335; °
